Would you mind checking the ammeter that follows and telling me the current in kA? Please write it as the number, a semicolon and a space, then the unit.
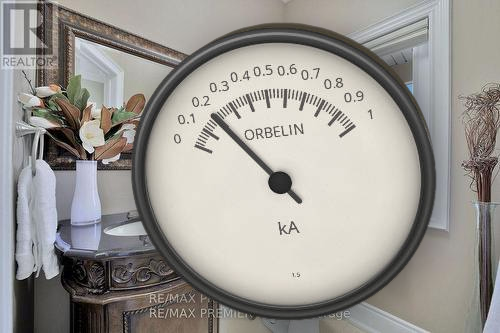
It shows 0.2; kA
